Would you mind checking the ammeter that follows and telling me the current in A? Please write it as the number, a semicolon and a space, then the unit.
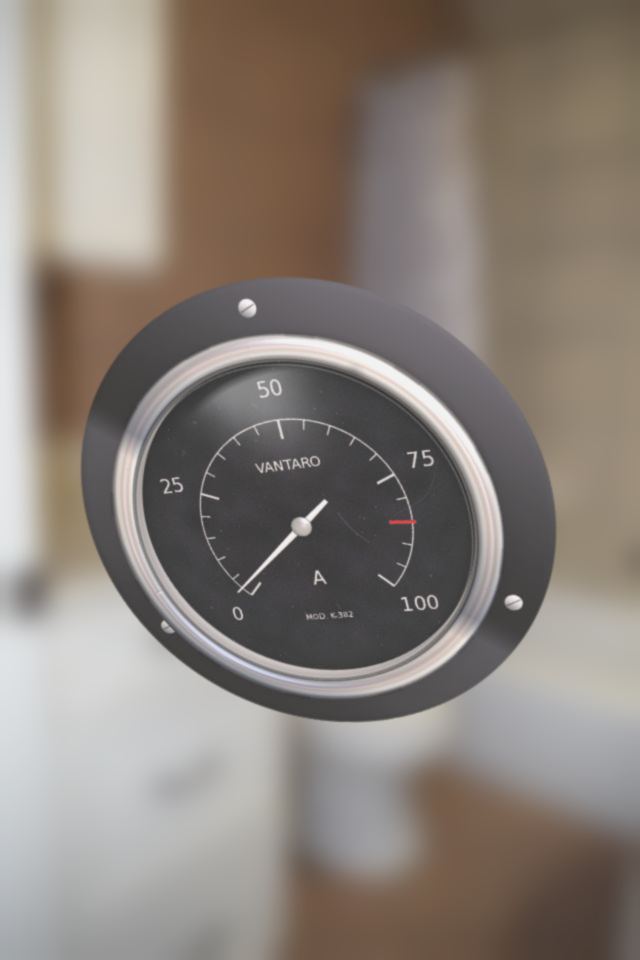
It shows 2.5; A
